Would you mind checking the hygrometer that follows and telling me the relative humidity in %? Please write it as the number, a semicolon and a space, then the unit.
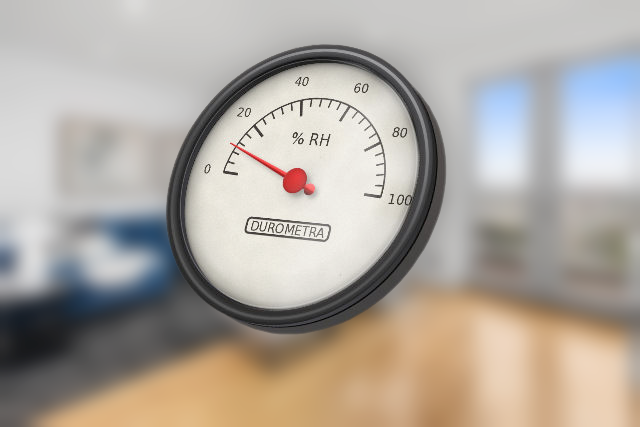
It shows 10; %
